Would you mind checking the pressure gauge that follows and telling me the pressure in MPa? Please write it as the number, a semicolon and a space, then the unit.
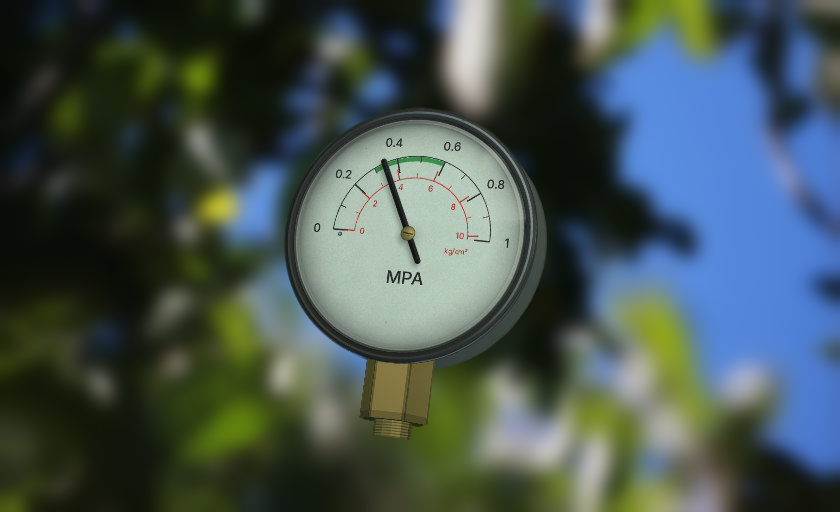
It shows 0.35; MPa
